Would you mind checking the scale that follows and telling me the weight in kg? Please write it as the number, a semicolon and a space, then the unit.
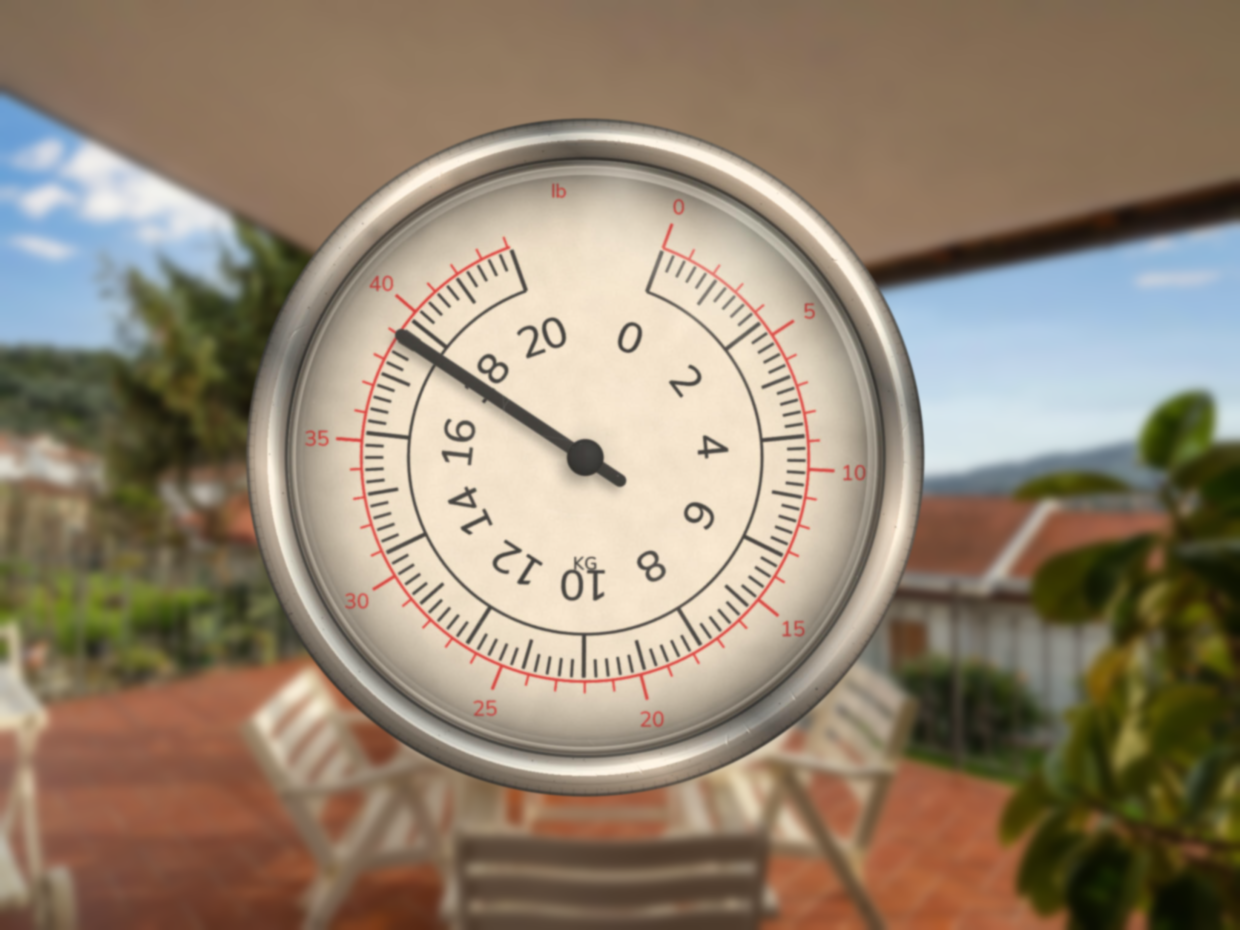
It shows 17.7; kg
